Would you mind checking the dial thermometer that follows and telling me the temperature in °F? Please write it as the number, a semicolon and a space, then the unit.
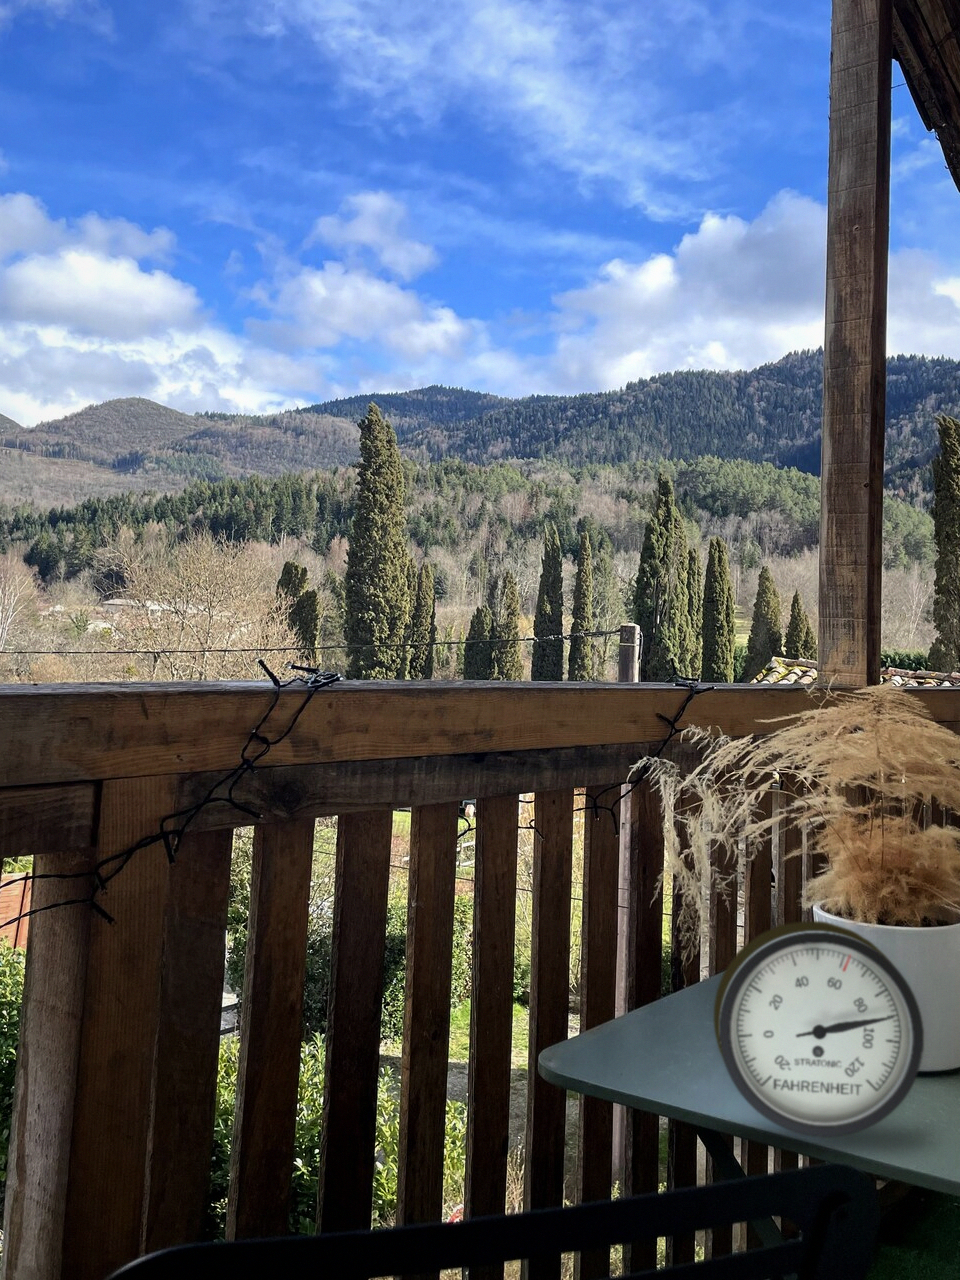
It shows 90; °F
